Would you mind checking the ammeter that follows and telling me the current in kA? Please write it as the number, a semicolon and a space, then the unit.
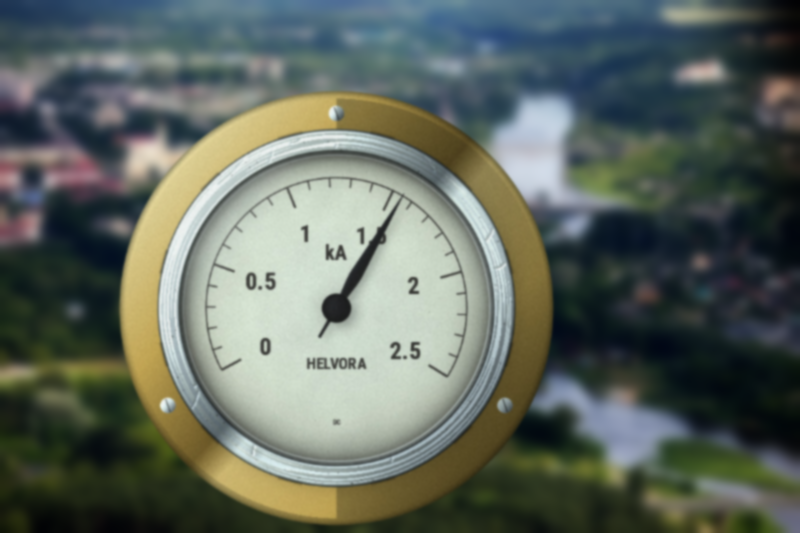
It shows 1.55; kA
